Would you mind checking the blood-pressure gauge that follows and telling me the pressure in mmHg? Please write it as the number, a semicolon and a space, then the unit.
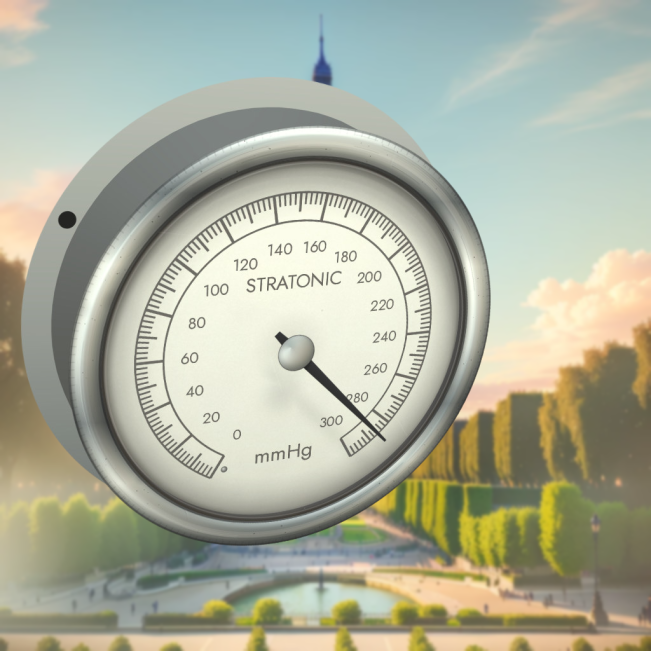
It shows 286; mmHg
